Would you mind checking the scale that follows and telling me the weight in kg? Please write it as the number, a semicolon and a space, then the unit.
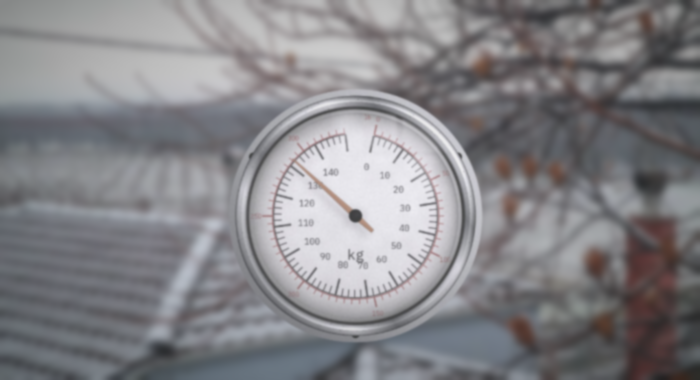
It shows 132; kg
